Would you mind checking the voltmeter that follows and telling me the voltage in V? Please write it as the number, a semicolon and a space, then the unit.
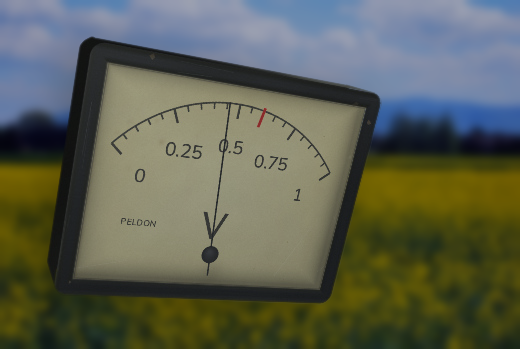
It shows 0.45; V
